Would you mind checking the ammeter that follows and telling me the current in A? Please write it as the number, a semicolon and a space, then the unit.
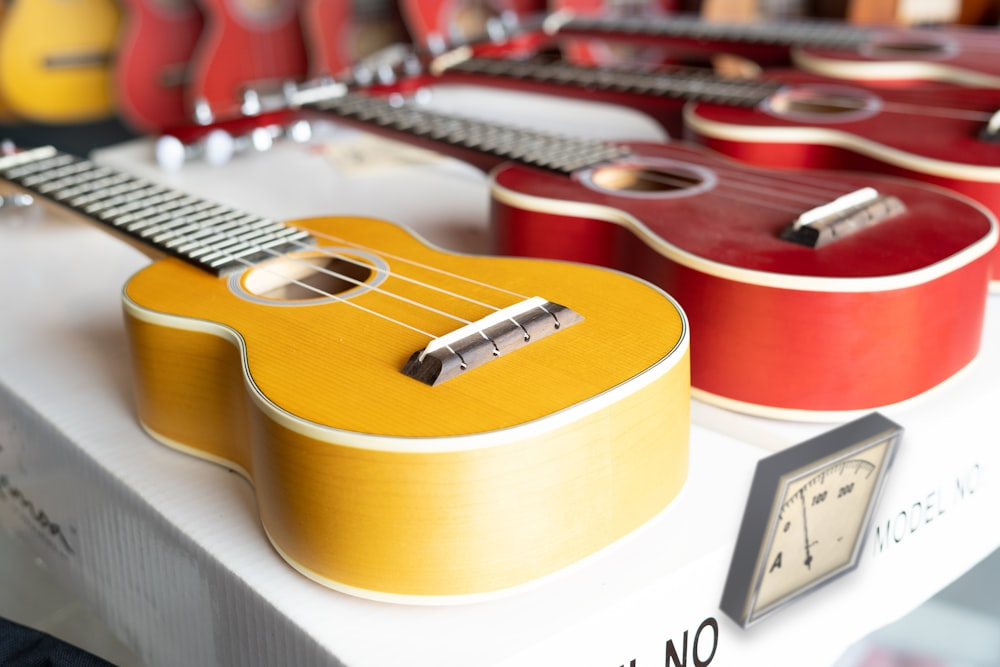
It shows 50; A
